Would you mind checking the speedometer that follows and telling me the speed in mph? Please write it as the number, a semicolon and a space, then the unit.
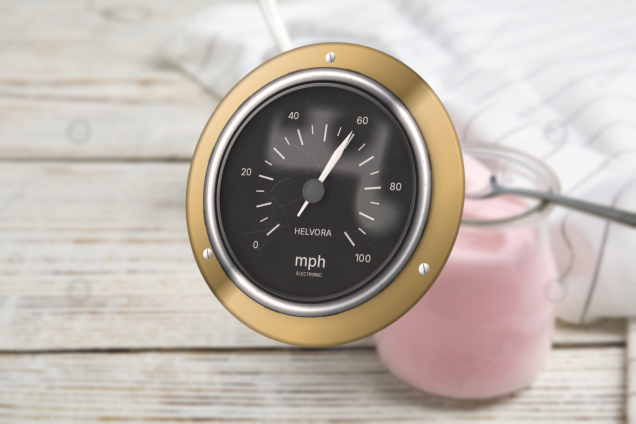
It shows 60; mph
